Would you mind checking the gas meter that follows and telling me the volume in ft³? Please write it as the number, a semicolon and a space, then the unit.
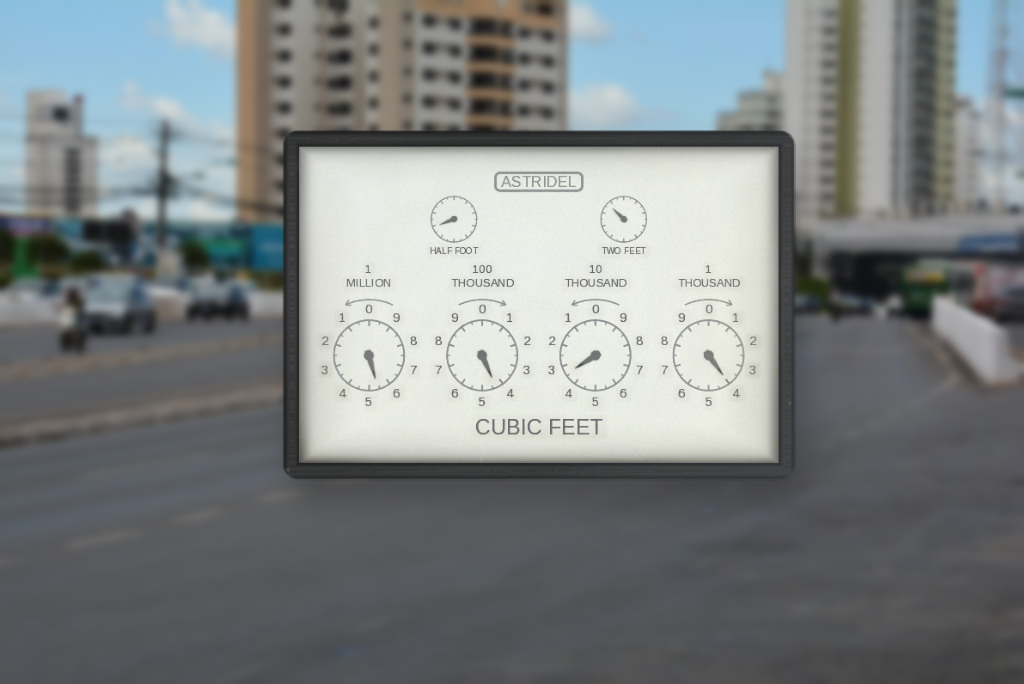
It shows 543400; ft³
